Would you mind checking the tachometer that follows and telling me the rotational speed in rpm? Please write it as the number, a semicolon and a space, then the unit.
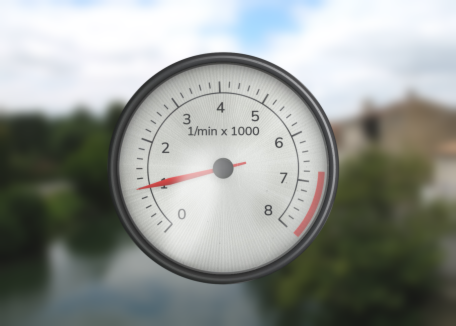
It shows 1000; rpm
